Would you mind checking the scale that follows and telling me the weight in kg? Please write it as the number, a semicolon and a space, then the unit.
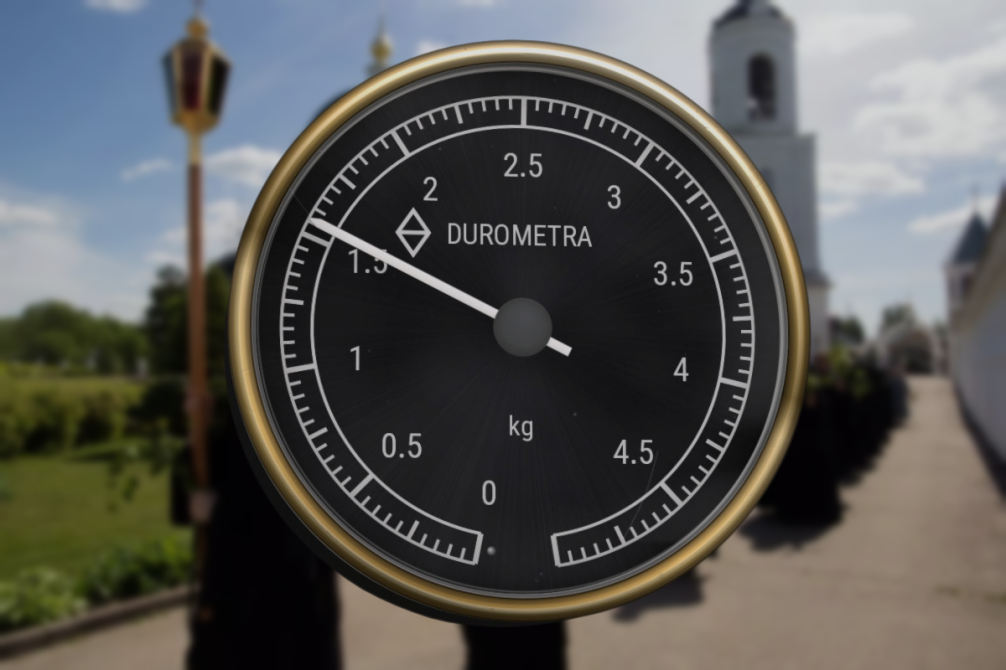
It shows 1.55; kg
